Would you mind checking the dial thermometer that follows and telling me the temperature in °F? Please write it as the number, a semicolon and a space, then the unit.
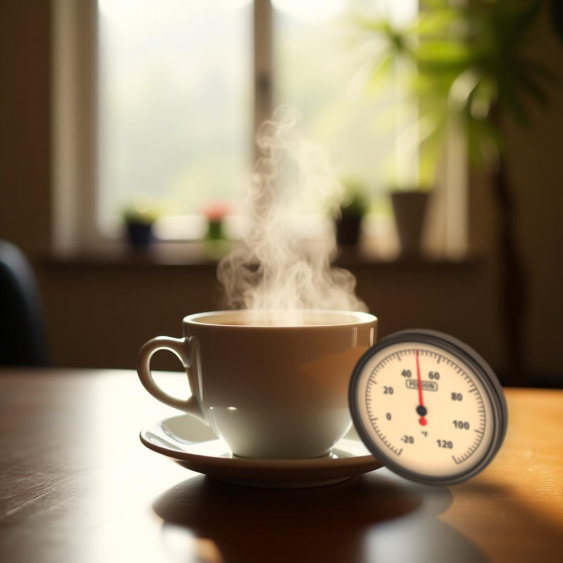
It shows 50; °F
